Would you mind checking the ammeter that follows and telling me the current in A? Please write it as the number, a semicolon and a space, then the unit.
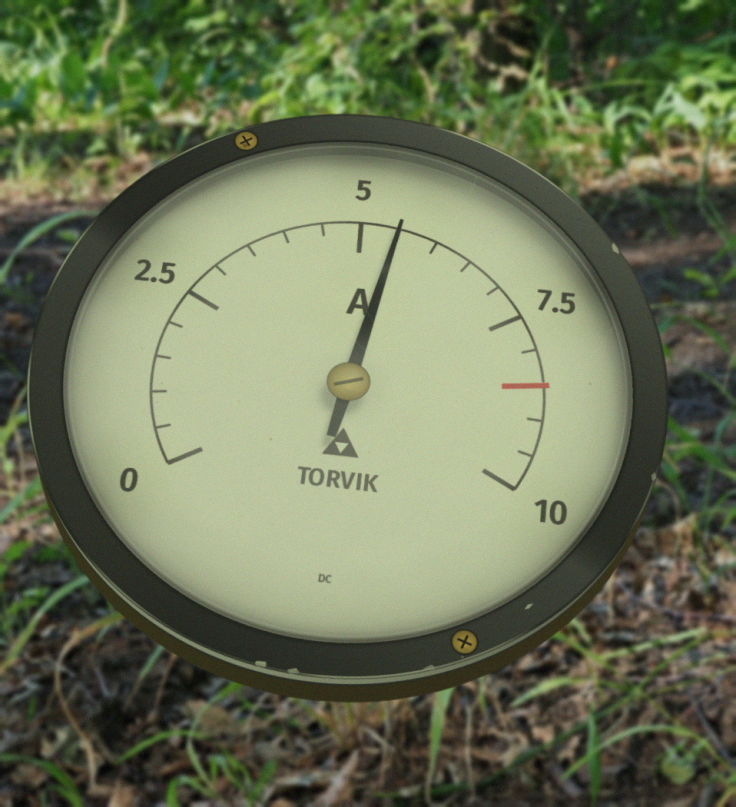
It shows 5.5; A
